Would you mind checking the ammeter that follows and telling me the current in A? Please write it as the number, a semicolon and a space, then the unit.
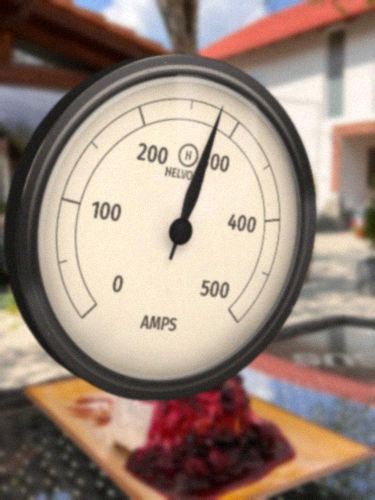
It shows 275; A
